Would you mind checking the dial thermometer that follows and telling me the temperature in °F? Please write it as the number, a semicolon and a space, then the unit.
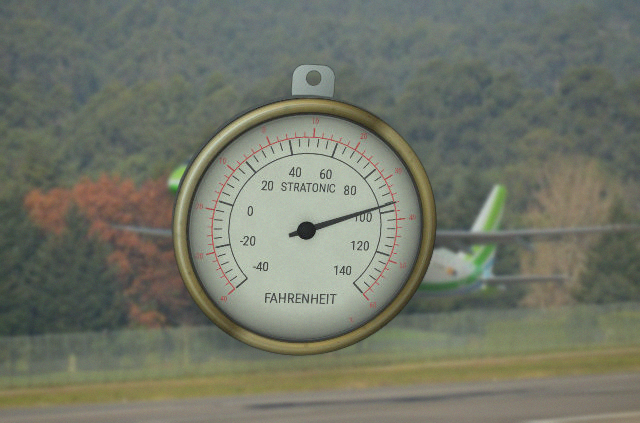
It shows 96; °F
